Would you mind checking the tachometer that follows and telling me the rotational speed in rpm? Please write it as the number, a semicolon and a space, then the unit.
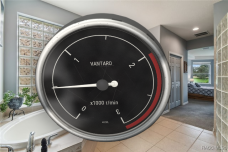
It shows 500; rpm
